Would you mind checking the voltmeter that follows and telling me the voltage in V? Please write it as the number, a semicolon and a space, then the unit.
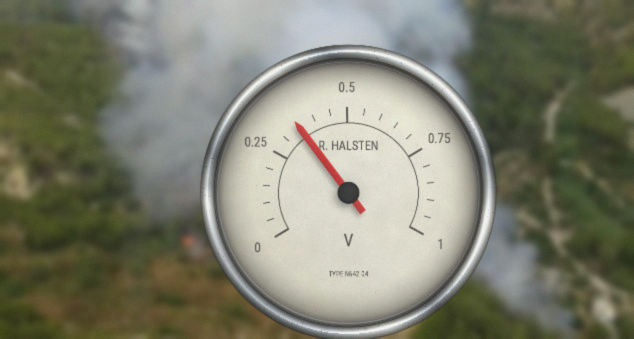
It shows 0.35; V
